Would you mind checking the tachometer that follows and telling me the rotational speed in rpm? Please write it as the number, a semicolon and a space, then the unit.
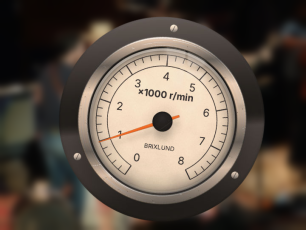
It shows 1000; rpm
